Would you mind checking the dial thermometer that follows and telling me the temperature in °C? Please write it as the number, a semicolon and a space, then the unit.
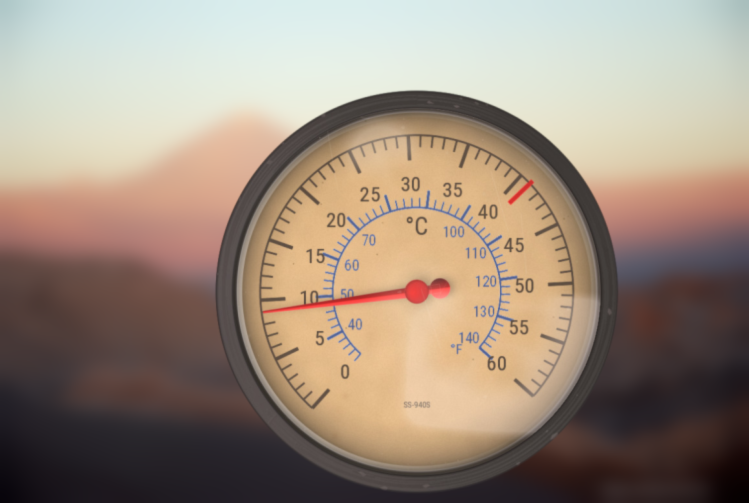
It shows 9; °C
